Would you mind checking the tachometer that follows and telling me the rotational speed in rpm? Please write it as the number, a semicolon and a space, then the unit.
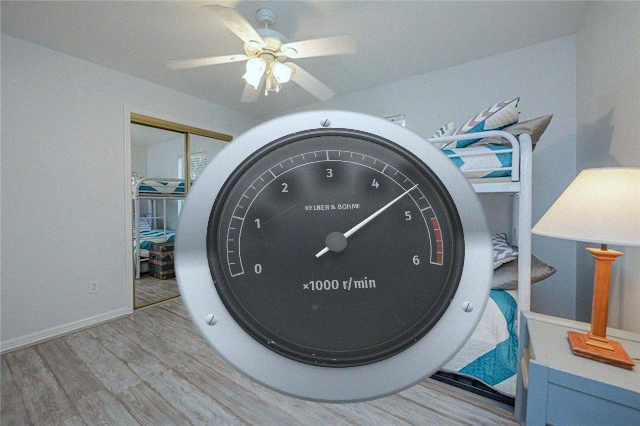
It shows 4600; rpm
